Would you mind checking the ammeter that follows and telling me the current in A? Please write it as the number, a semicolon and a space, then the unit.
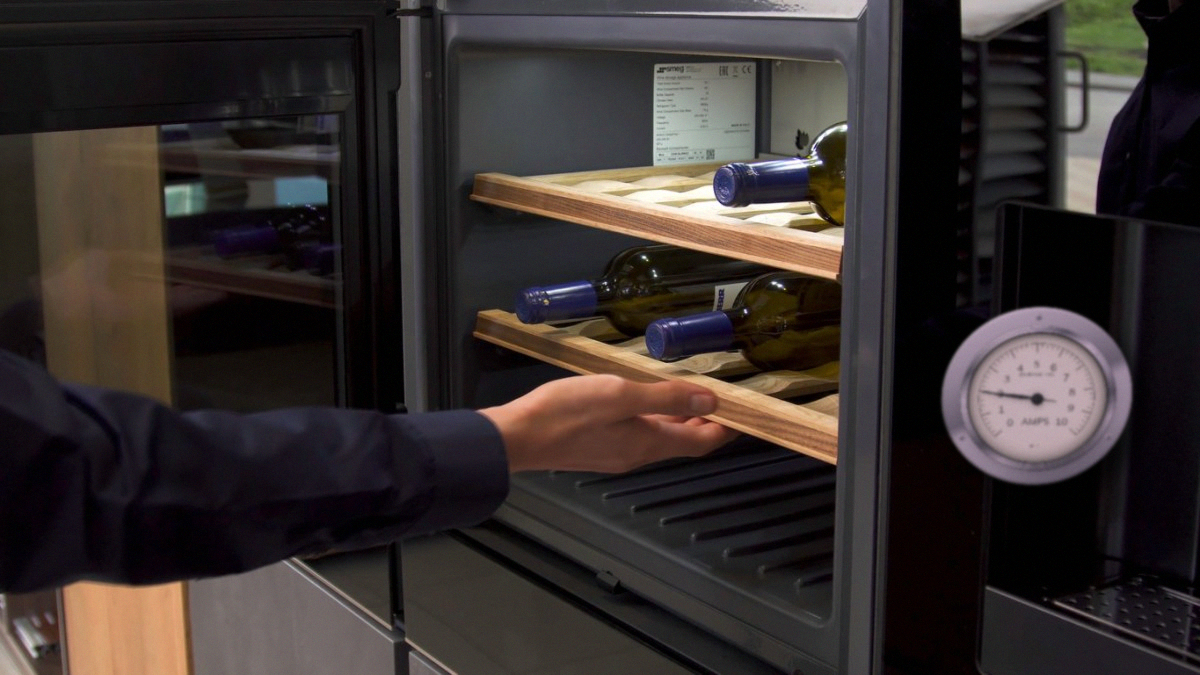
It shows 2; A
